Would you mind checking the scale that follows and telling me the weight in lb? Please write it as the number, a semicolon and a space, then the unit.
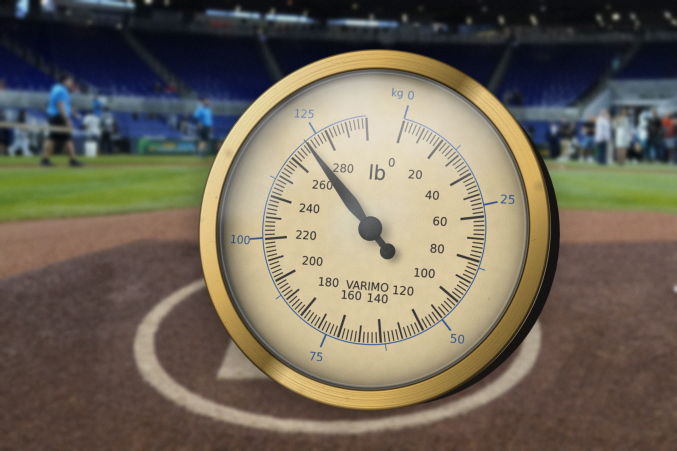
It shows 270; lb
